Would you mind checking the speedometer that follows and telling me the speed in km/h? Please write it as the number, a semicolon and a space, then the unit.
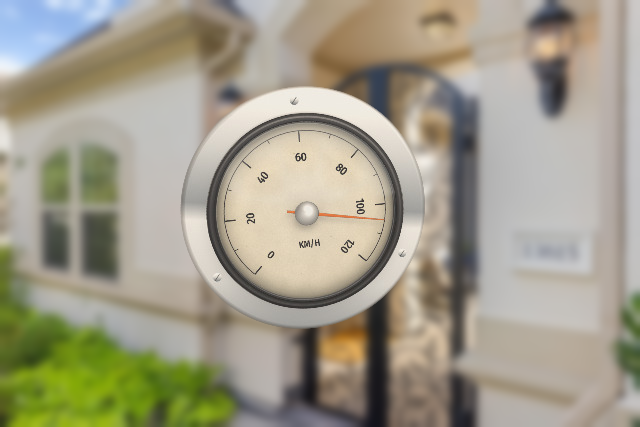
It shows 105; km/h
